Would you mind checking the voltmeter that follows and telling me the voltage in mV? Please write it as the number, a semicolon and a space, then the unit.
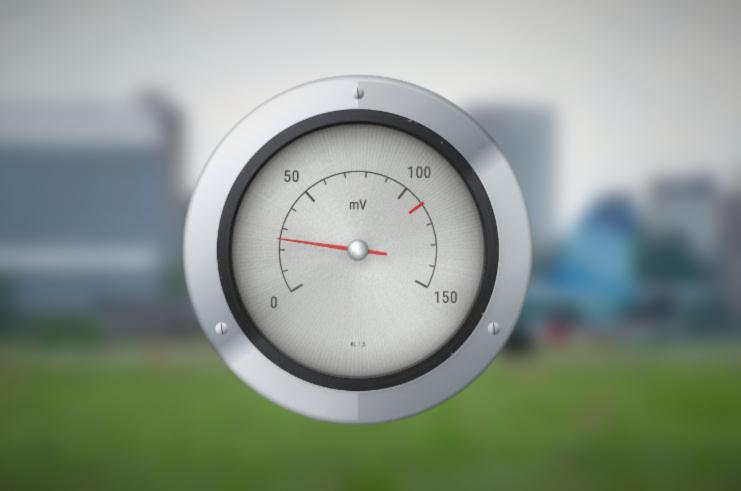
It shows 25; mV
